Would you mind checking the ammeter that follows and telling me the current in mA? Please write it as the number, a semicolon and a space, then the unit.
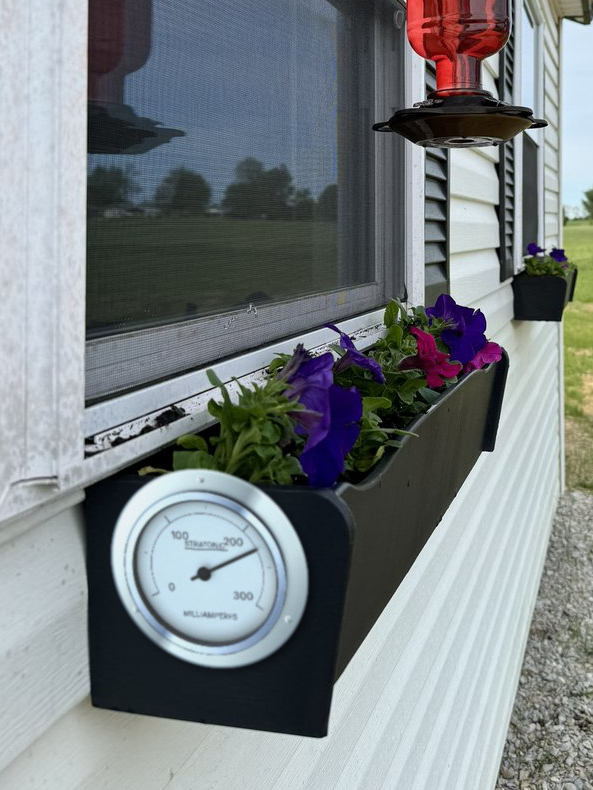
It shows 225; mA
